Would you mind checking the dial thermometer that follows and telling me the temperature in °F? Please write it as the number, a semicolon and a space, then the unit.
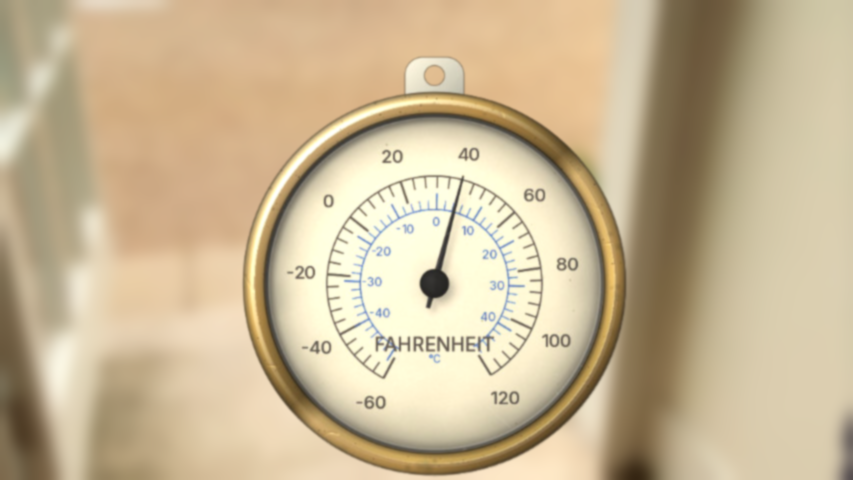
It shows 40; °F
